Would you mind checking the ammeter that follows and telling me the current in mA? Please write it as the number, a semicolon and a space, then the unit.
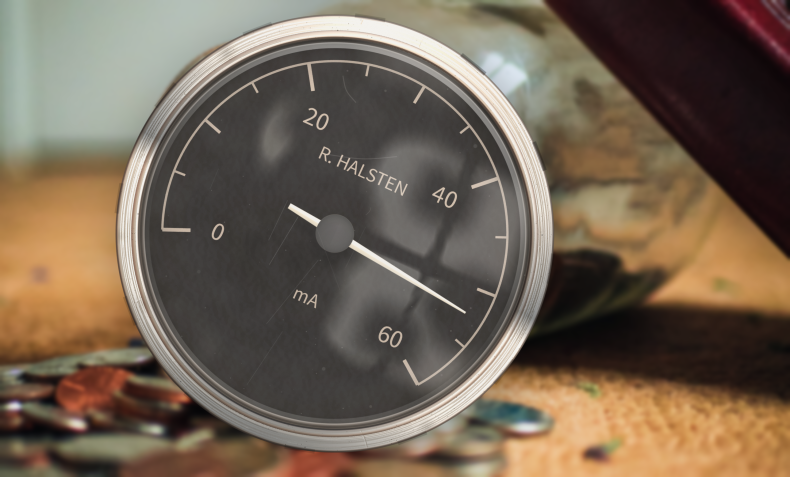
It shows 52.5; mA
